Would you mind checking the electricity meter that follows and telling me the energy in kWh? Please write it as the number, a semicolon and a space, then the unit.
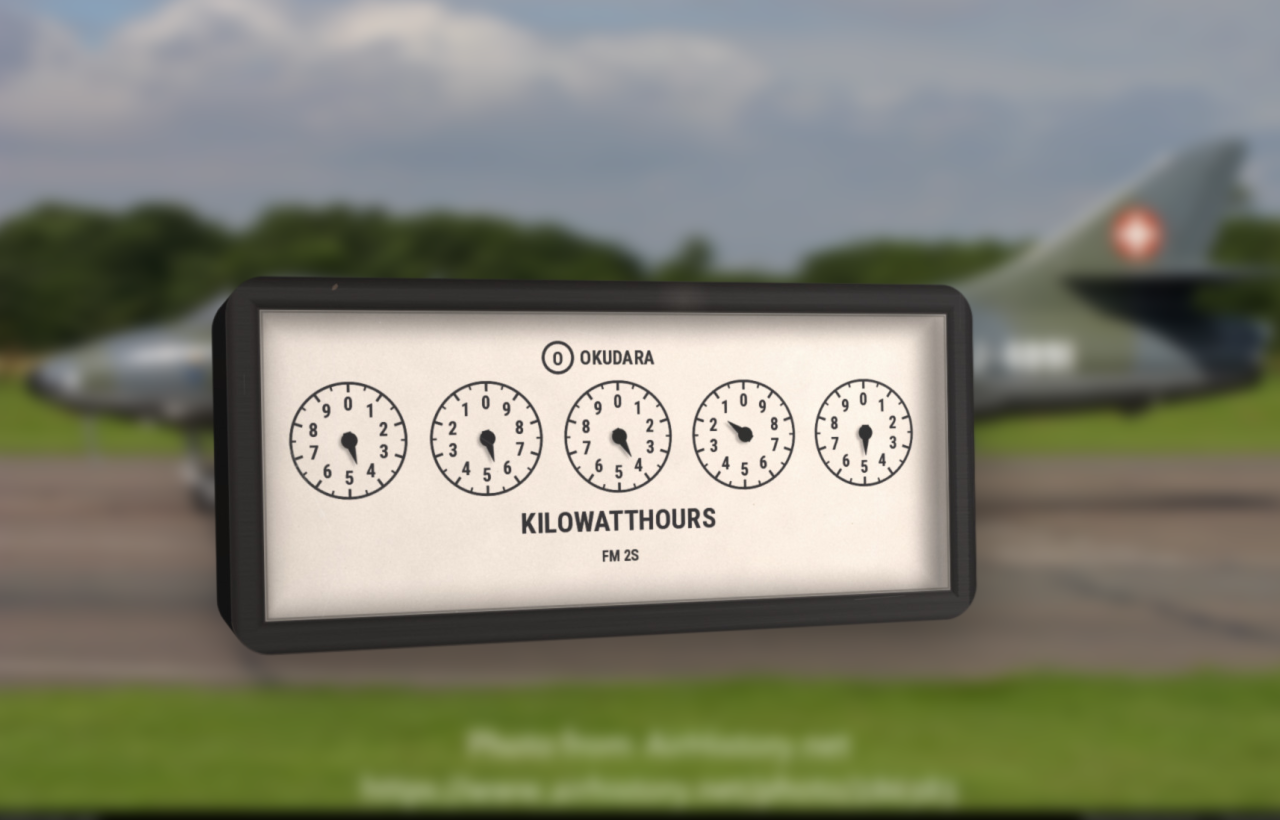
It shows 45415; kWh
